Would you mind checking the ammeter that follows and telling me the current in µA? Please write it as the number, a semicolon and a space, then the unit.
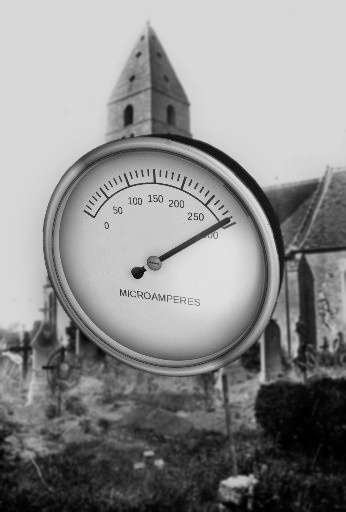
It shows 290; µA
